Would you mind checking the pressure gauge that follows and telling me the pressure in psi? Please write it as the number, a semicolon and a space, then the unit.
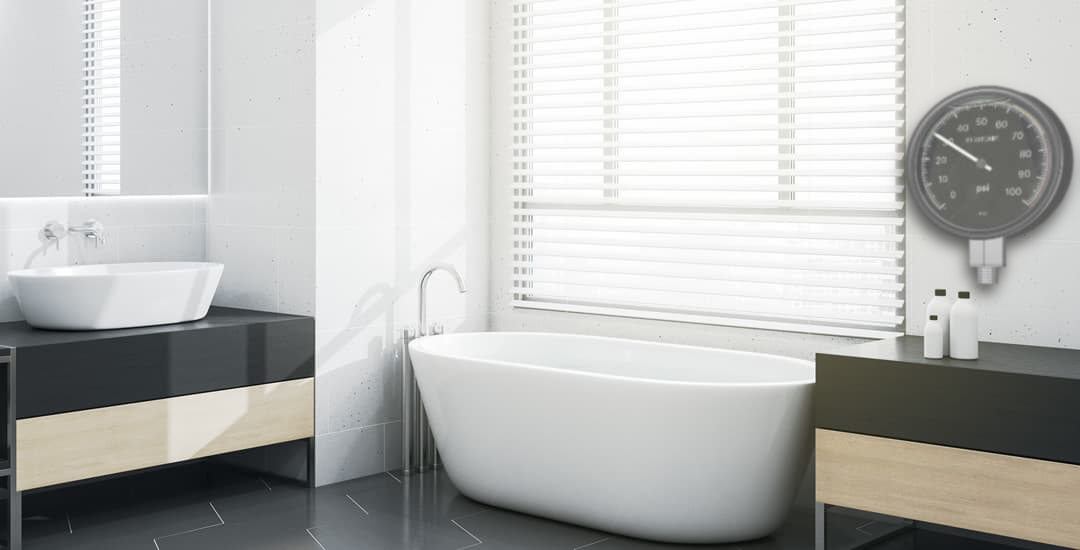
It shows 30; psi
